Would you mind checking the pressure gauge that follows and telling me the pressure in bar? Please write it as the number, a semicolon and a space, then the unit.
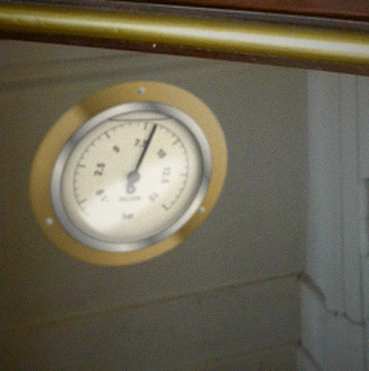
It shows 8; bar
